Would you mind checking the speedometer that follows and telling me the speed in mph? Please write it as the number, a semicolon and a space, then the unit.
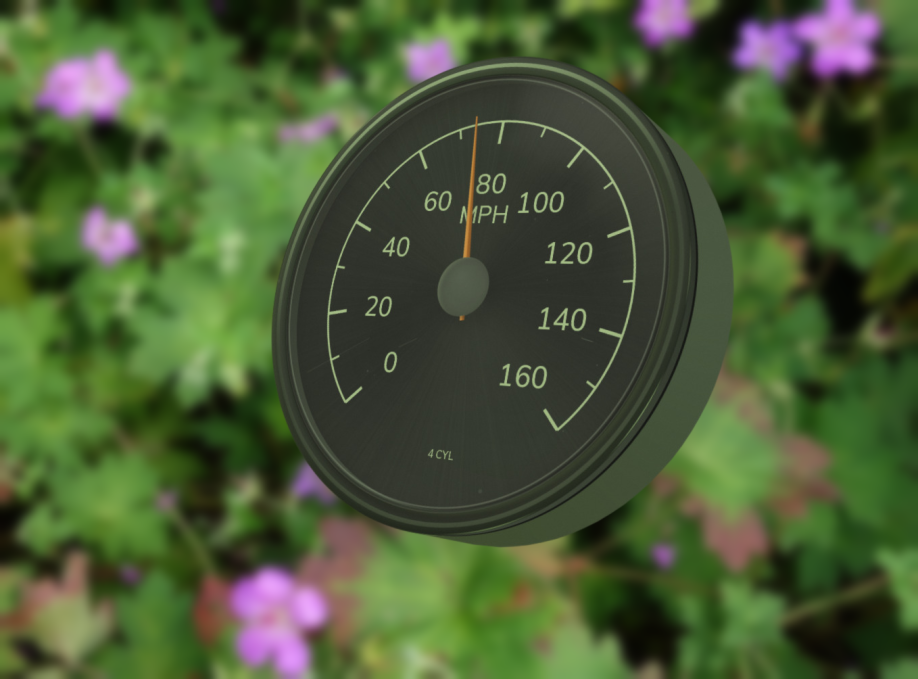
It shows 75; mph
